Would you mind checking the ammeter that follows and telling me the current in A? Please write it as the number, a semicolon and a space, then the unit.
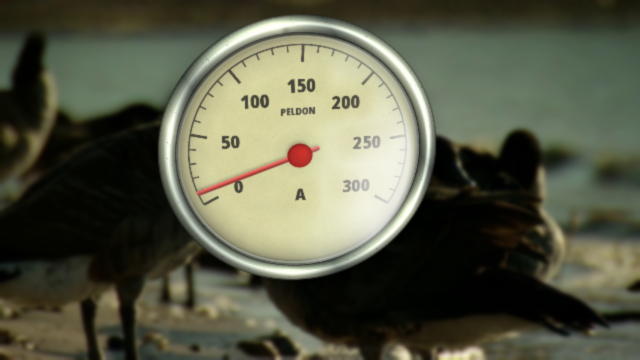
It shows 10; A
